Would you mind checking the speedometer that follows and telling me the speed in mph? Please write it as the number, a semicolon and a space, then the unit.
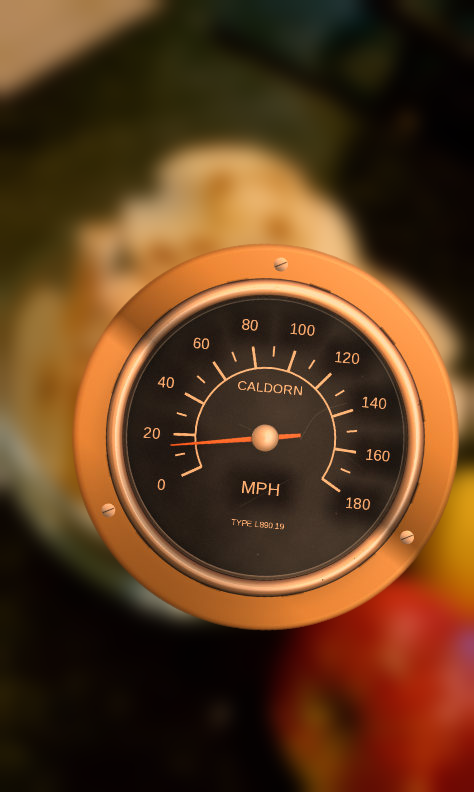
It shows 15; mph
